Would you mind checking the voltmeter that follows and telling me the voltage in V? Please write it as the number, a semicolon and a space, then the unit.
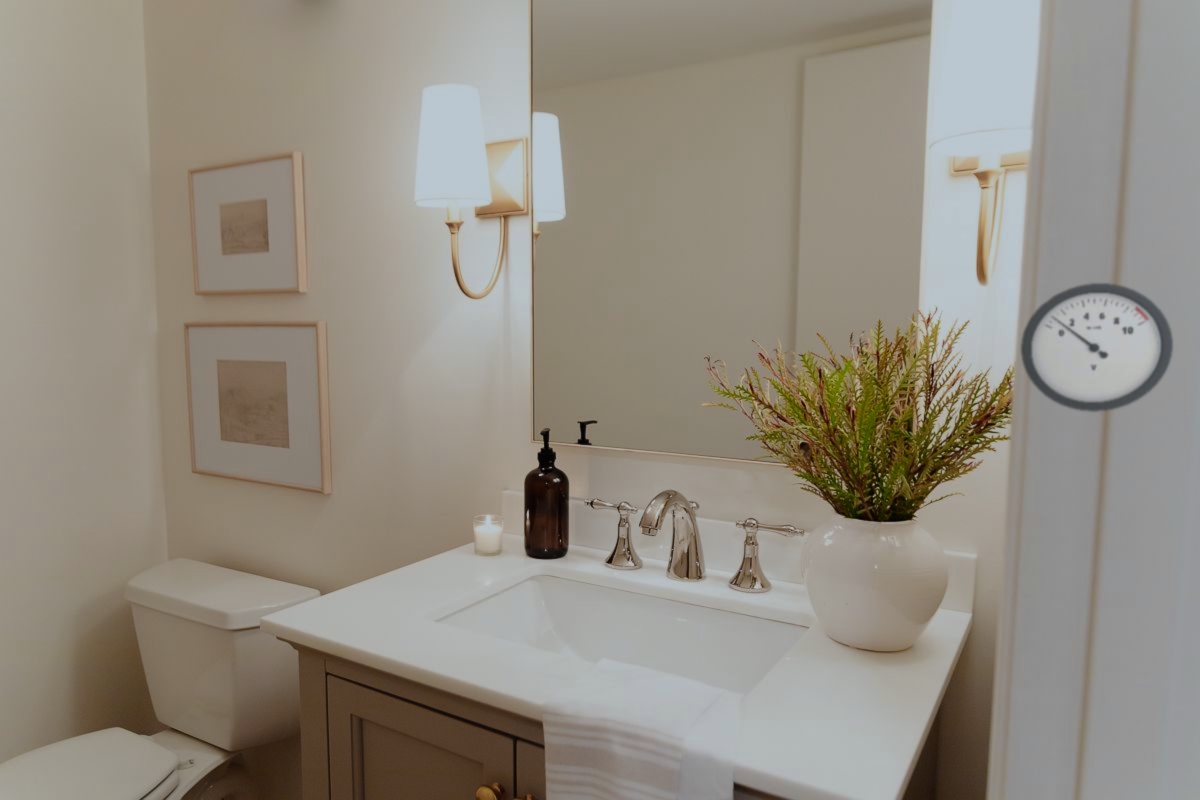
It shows 1; V
